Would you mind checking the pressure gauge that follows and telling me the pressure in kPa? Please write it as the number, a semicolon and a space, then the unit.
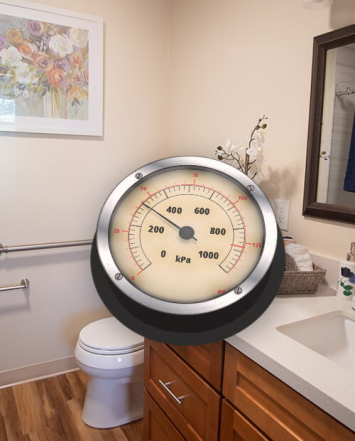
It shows 300; kPa
